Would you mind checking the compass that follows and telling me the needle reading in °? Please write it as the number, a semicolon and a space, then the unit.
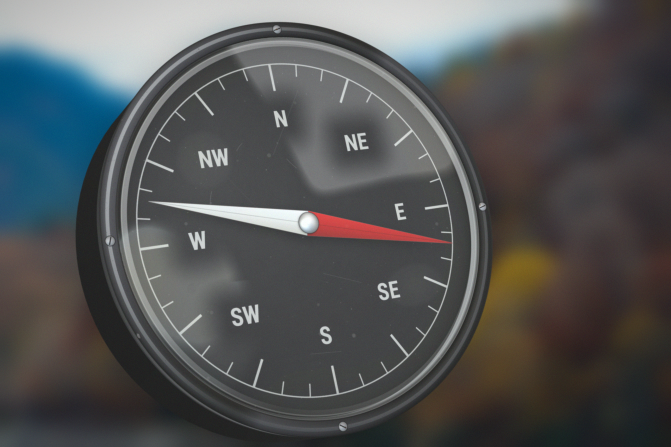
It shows 105; °
